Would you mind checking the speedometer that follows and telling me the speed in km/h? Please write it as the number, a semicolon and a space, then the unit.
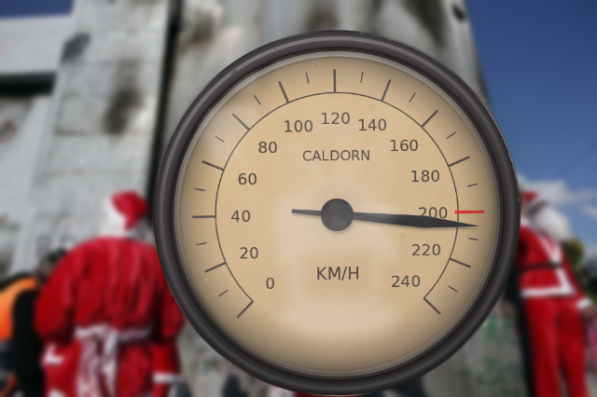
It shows 205; km/h
